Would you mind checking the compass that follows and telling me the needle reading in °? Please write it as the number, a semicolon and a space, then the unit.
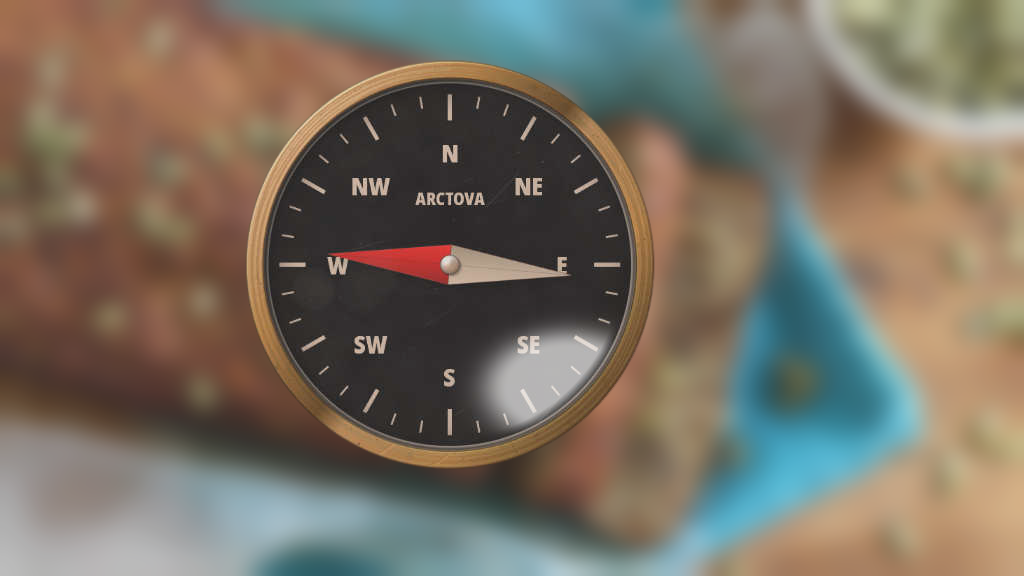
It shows 275; °
